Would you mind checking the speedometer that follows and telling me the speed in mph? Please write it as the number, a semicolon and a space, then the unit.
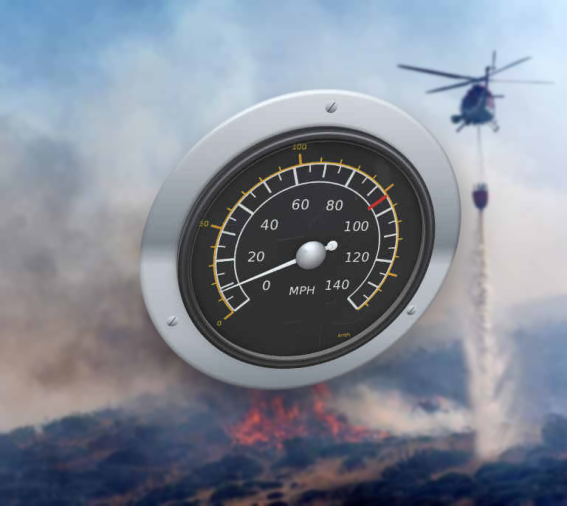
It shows 10; mph
